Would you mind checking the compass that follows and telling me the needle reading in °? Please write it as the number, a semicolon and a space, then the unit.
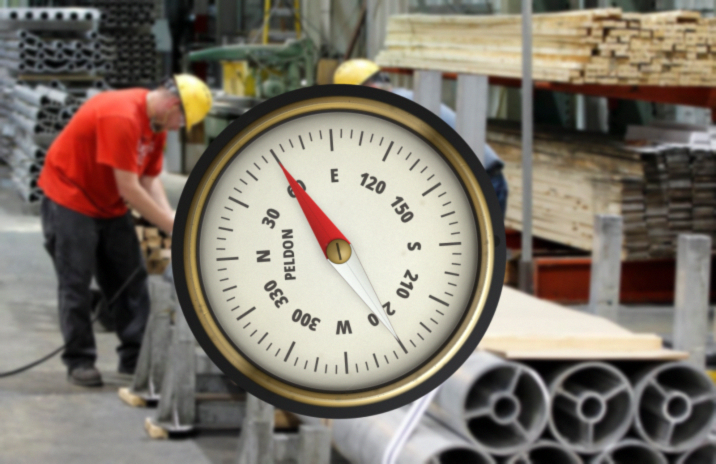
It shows 60; °
